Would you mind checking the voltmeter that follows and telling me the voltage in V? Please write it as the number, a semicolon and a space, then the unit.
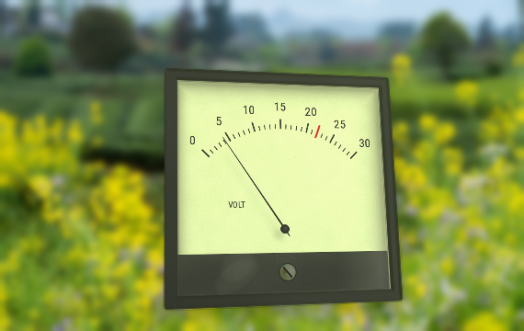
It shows 4; V
